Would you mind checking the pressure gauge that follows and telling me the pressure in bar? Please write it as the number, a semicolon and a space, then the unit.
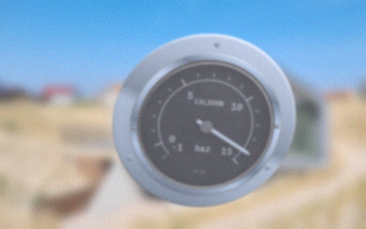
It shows 14; bar
